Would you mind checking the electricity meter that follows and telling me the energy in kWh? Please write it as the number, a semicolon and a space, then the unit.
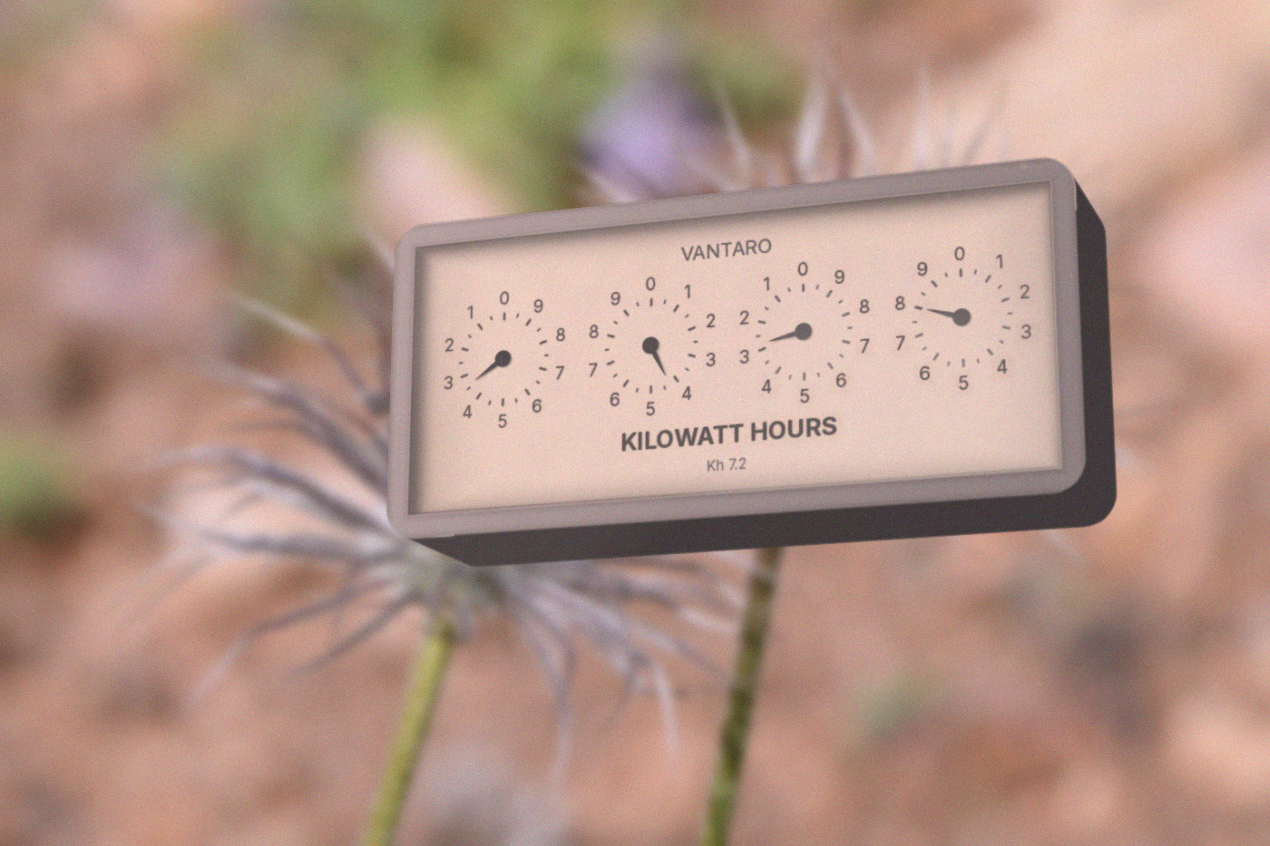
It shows 3428; kWh
